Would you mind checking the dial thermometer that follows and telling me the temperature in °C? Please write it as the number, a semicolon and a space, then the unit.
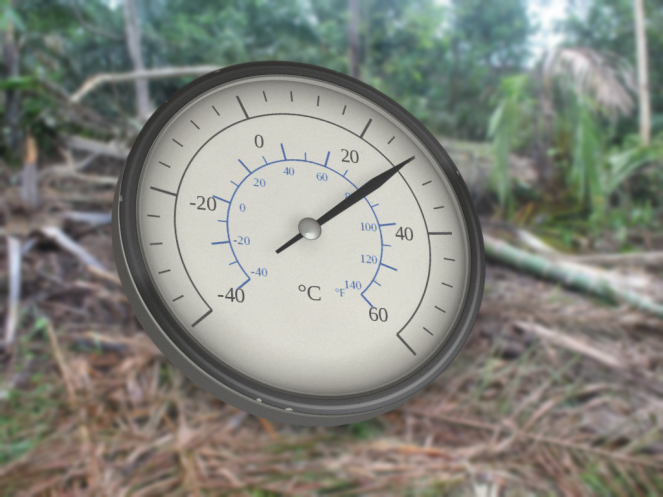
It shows 28; °C
